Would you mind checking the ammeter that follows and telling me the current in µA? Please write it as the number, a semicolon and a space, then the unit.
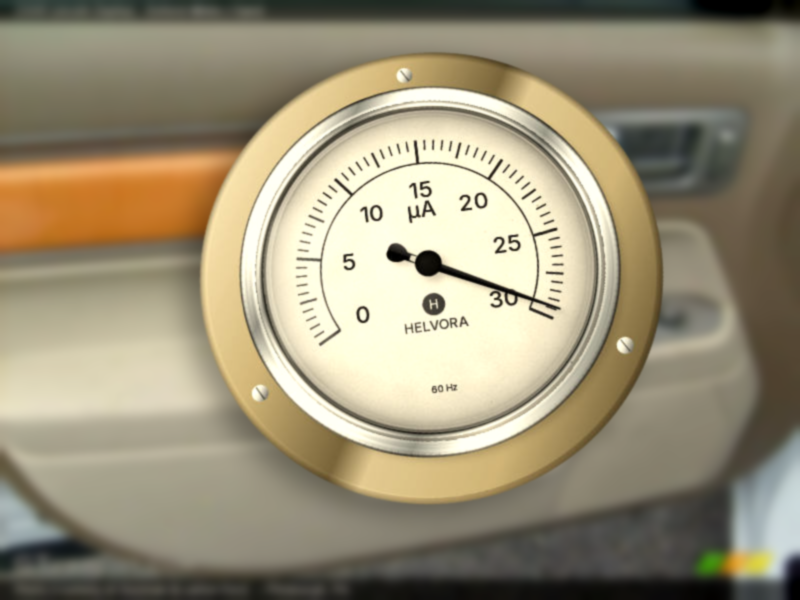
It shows 29.5; µA
